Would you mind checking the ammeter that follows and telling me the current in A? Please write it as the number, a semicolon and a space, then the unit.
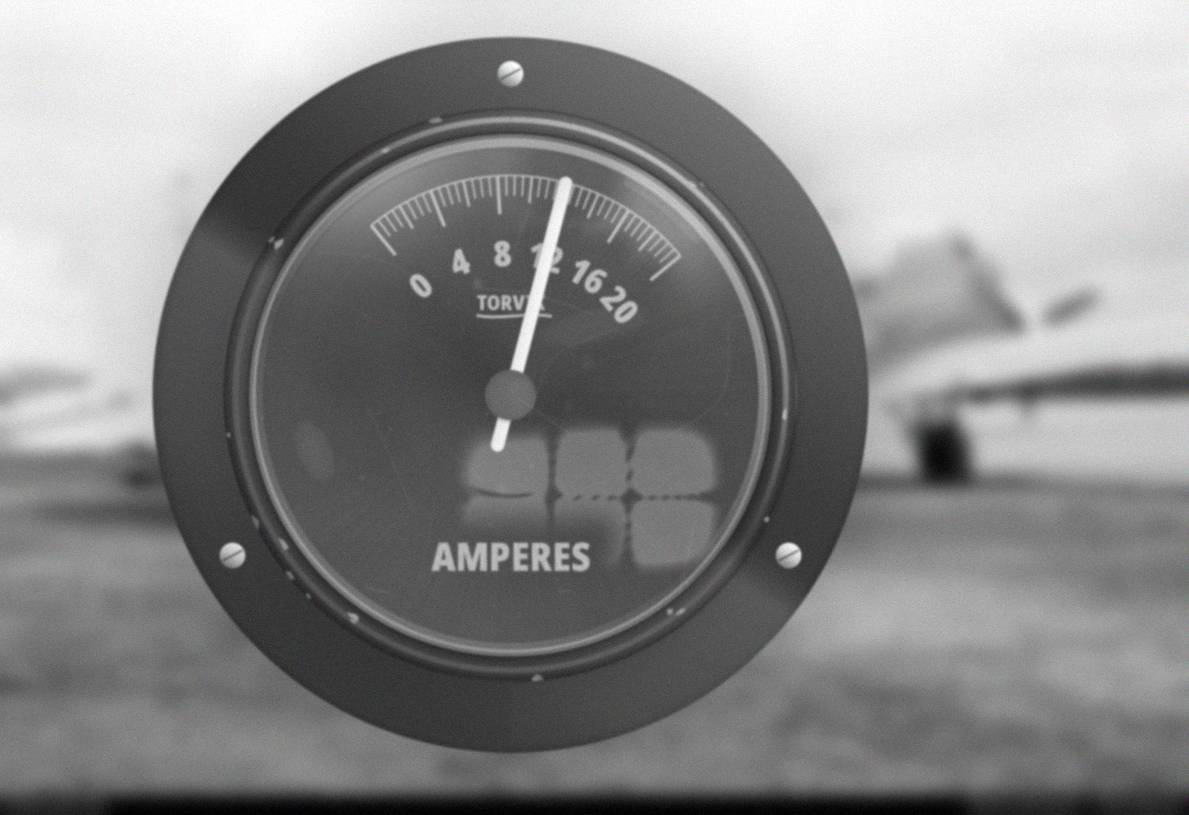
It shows 12; A
